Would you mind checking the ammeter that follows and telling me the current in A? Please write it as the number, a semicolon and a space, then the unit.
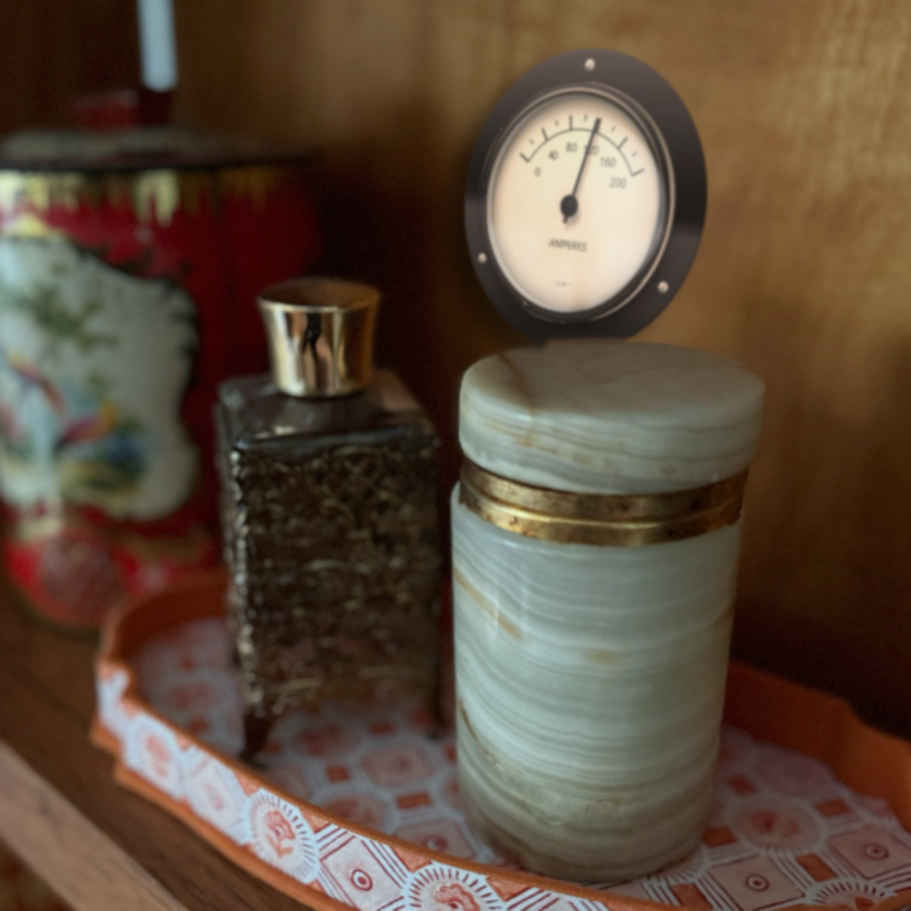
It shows 120; A
